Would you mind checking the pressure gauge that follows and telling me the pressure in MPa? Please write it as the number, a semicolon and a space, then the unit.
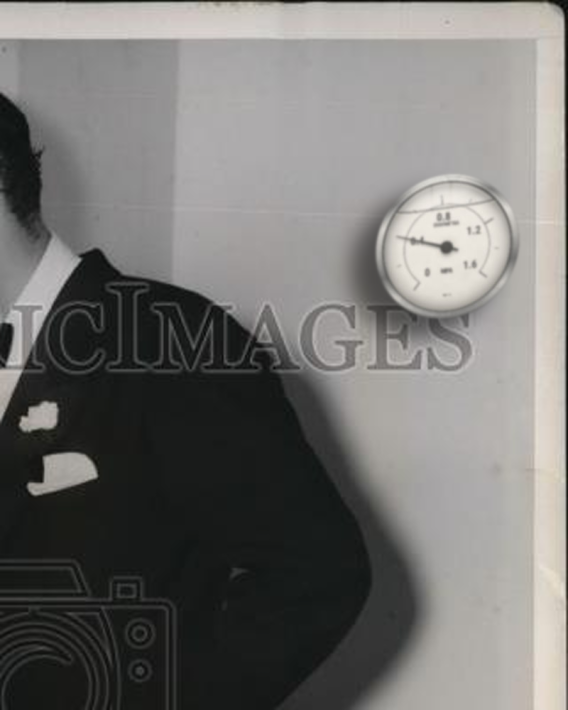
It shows 0.4; MPa
